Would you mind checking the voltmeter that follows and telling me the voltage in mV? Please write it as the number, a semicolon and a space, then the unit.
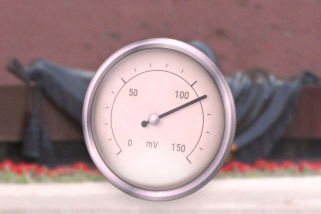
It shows 110; mV
